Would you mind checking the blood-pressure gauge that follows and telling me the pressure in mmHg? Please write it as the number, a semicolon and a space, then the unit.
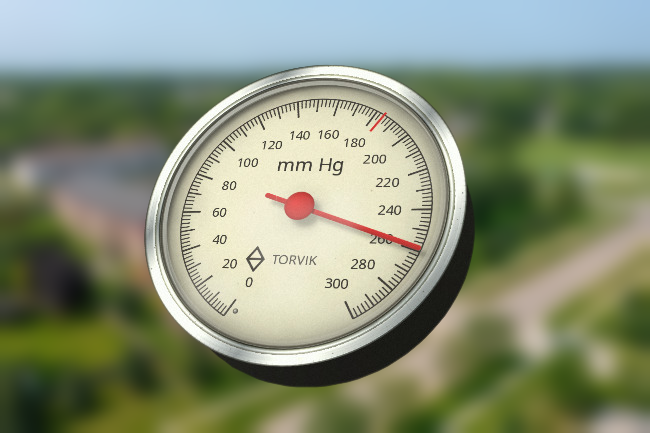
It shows 260; mmHg
